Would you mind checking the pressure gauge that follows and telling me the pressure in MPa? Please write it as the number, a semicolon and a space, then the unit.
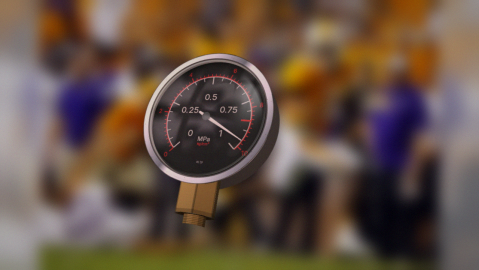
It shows 0.95; MPa
